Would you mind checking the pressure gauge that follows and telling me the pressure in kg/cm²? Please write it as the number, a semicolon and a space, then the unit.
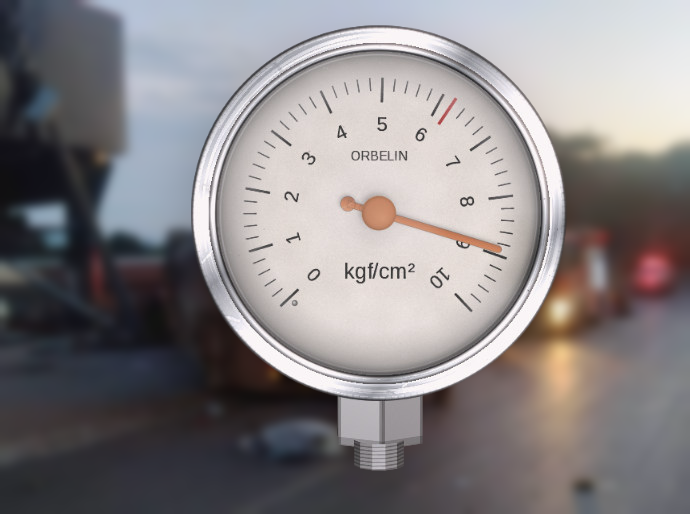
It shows 8.9; kg/cm²
